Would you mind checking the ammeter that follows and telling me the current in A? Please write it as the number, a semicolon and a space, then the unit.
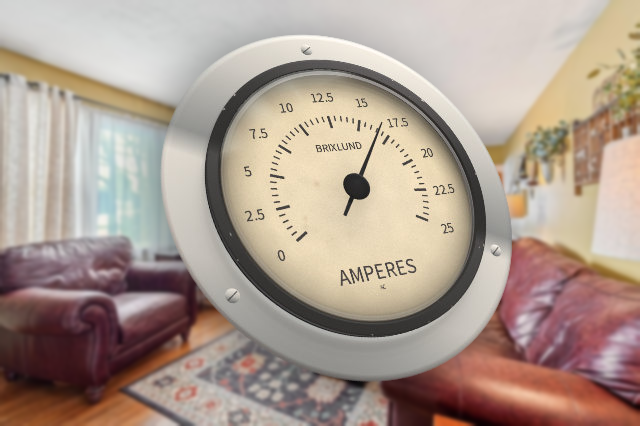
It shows 16.5; A
